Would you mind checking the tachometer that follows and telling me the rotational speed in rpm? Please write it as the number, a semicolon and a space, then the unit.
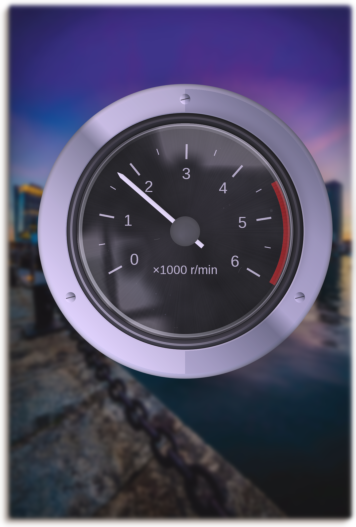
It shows 1750; rpm
